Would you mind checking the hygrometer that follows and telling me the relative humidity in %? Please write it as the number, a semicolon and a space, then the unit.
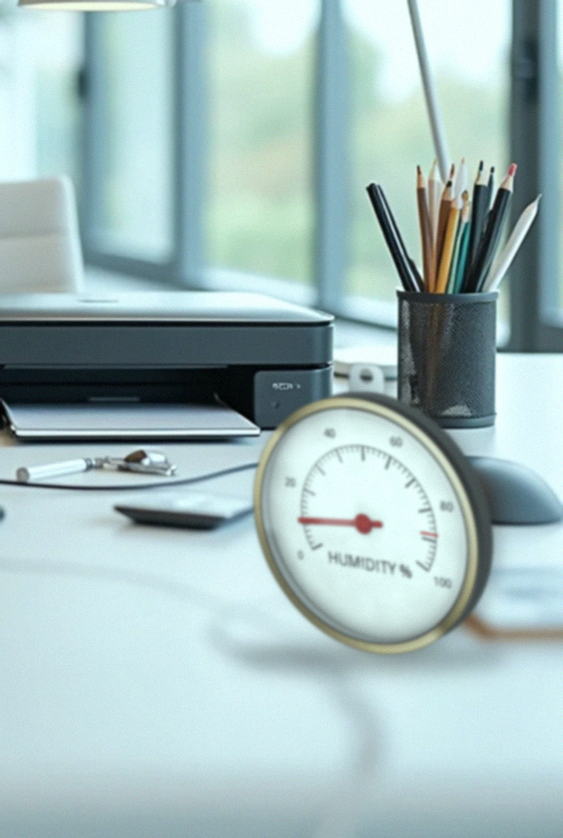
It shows 10; %
